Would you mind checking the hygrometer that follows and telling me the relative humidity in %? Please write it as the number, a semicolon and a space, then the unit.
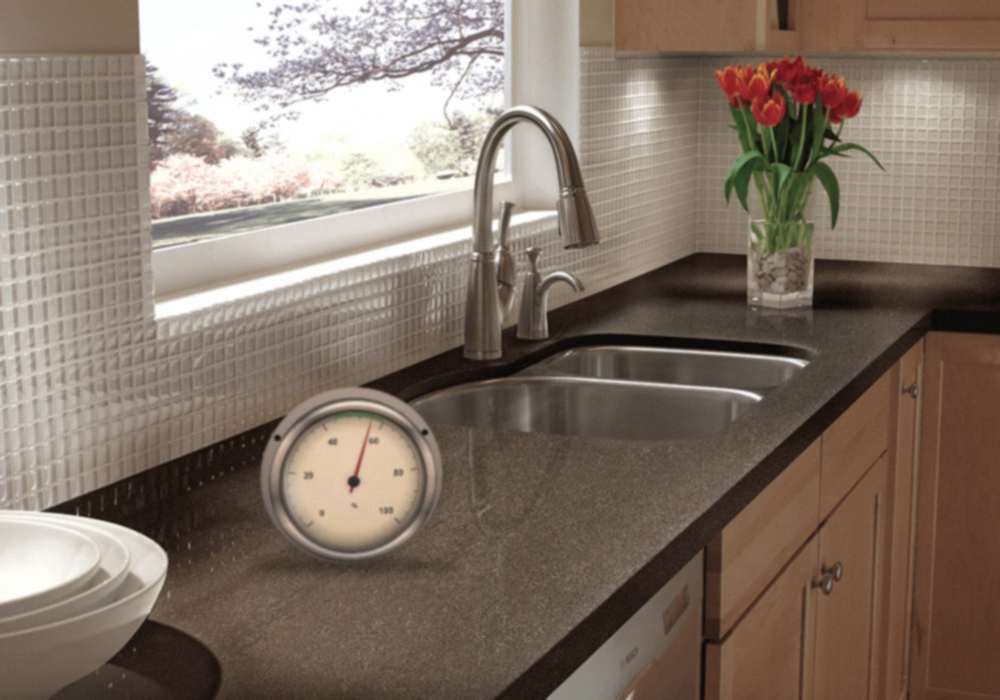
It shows 56; %
